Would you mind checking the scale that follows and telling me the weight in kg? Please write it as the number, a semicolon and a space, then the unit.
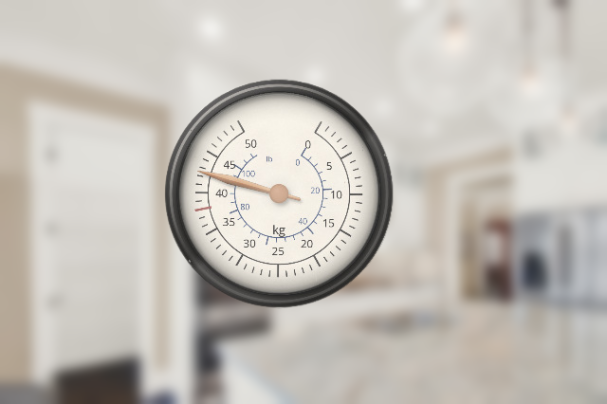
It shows 42.5; kg
